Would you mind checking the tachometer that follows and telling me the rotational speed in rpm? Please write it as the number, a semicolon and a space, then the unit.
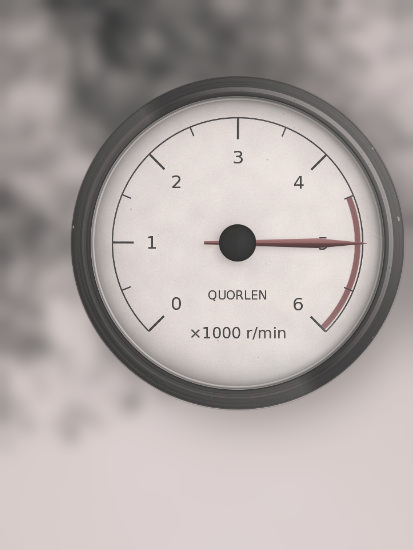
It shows 5000; rpm
